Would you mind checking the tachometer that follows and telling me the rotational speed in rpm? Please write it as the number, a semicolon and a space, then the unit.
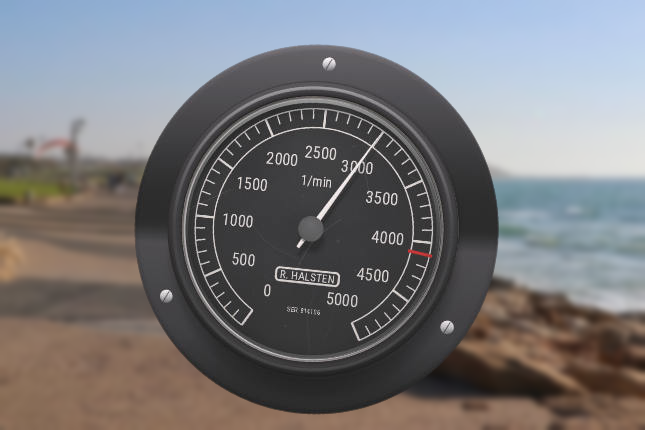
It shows 3000; rpm
